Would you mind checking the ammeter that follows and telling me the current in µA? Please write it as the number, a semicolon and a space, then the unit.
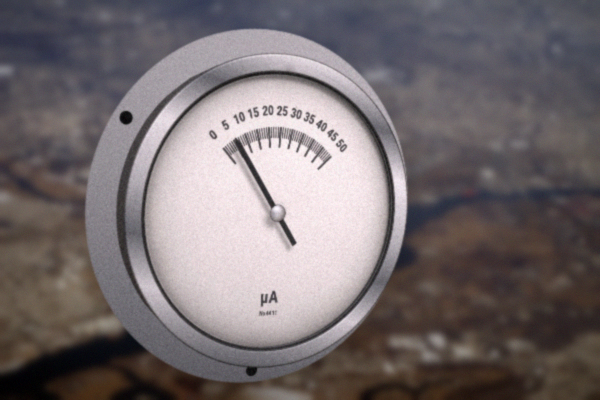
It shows 5; µA
